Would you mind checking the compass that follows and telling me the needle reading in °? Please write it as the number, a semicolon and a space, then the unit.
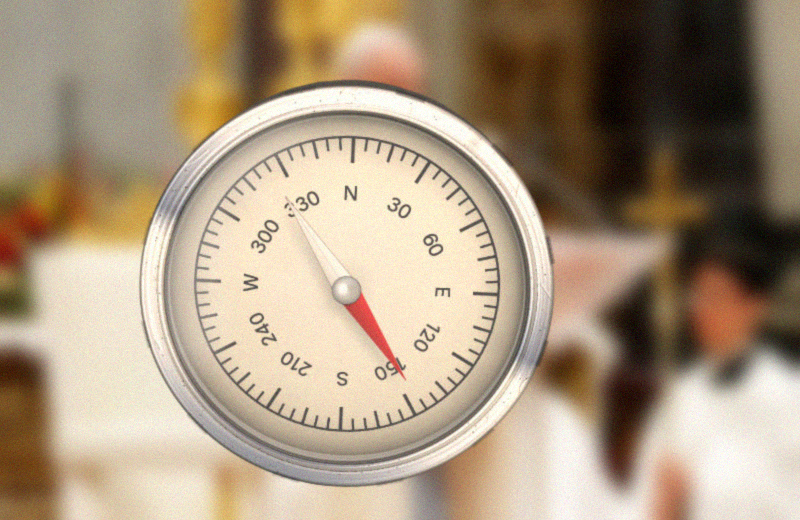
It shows 145; °
